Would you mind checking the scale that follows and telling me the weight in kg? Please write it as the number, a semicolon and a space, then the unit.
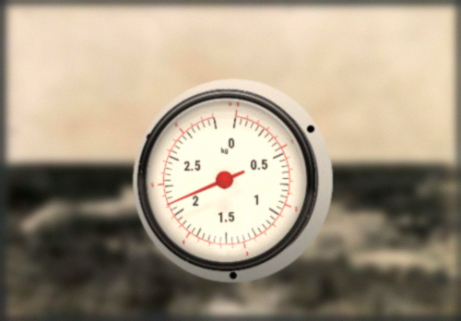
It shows 2.1; kg
